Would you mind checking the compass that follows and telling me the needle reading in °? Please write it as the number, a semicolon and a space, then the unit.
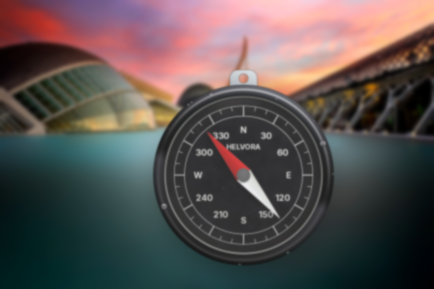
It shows 320; °
